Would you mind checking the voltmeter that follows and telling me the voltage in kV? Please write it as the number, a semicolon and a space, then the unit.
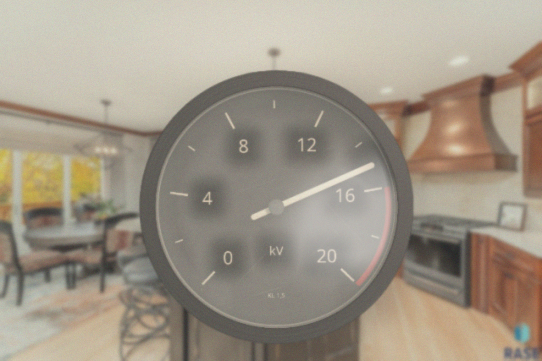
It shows 15; kV
